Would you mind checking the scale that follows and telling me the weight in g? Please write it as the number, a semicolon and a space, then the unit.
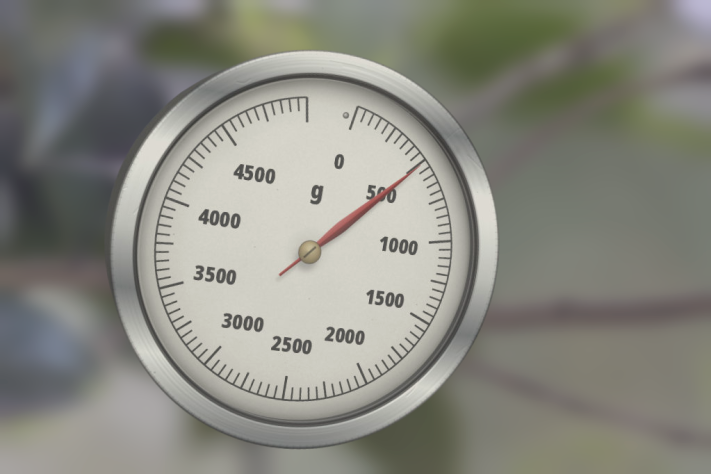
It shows 500; g
